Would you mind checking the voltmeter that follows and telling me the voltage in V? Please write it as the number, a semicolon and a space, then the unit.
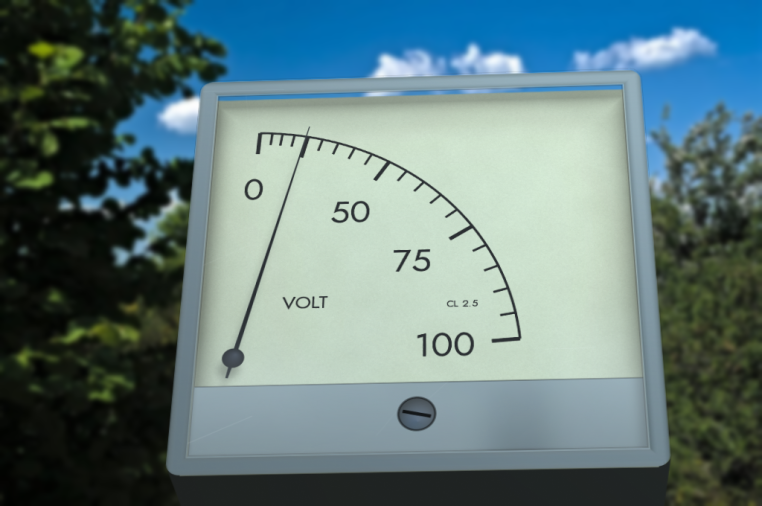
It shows 25; V
